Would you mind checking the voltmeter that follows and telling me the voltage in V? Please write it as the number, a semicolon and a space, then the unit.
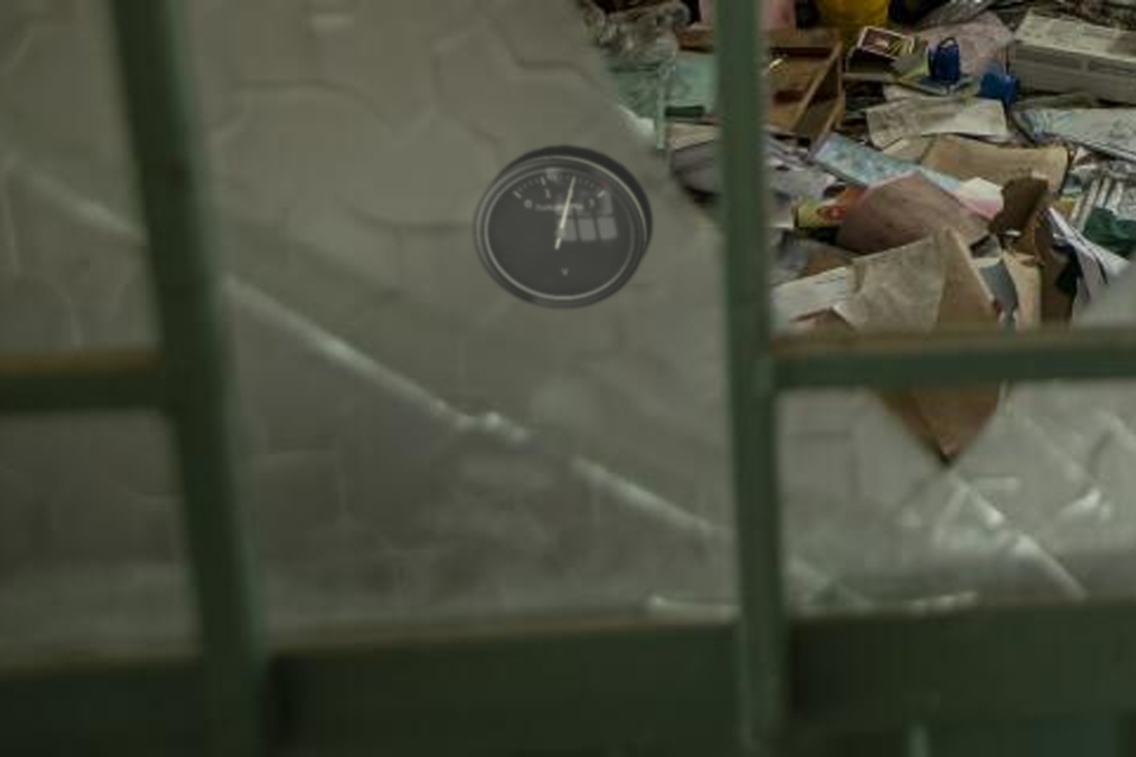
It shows 2; V
